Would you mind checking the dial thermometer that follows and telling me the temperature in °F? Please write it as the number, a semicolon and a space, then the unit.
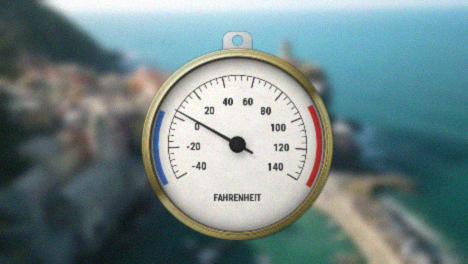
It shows 4; °F
